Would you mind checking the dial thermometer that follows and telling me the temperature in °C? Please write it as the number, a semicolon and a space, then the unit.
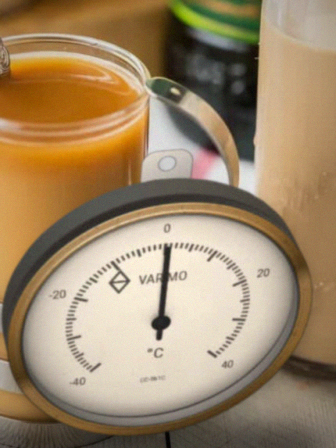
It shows 0; °C
